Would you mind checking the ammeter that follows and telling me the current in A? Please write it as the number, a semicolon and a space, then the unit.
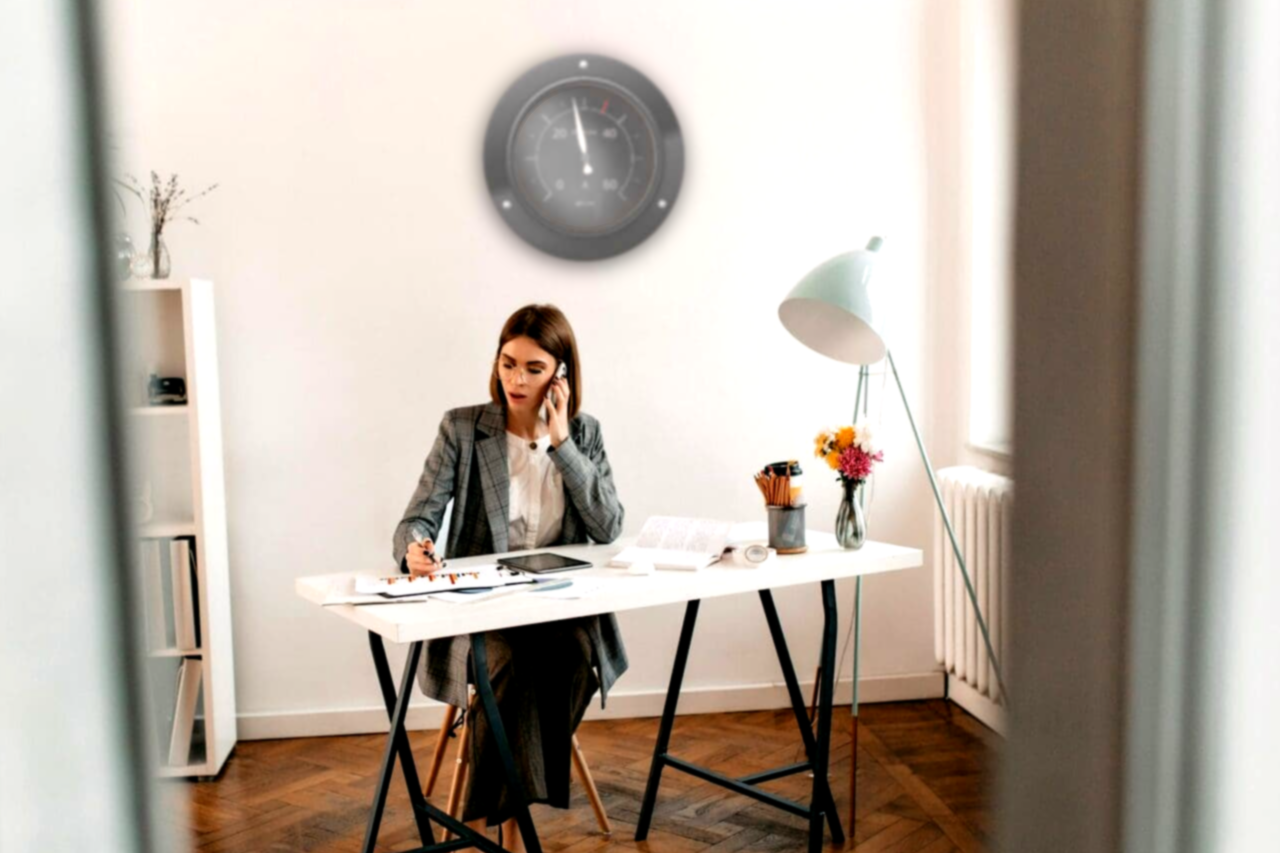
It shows 27.5; A
